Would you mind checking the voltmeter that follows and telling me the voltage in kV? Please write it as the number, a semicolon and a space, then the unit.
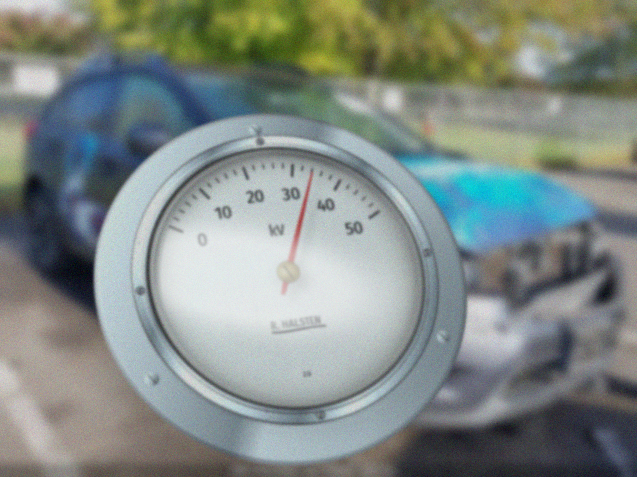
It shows 34; kV
